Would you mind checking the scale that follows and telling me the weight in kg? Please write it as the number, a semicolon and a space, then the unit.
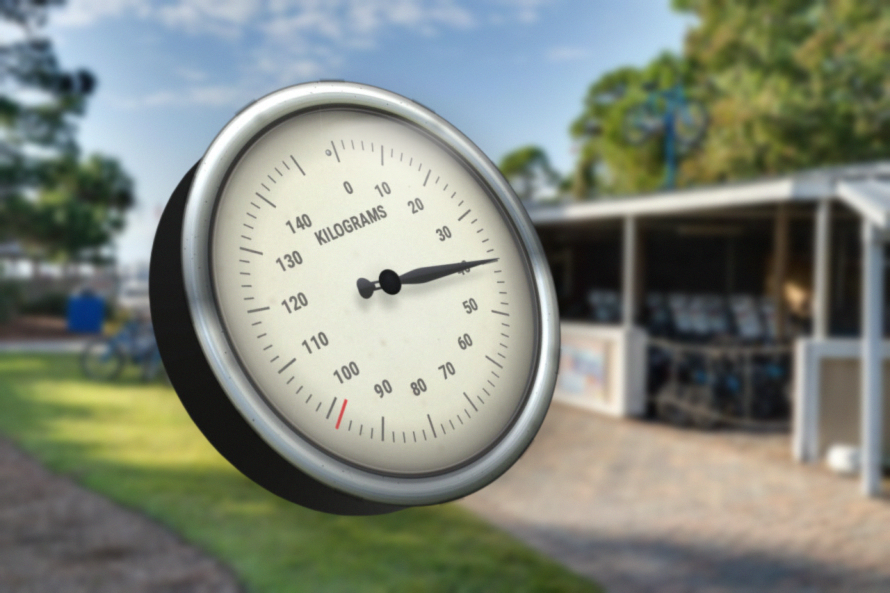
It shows 40; kg
